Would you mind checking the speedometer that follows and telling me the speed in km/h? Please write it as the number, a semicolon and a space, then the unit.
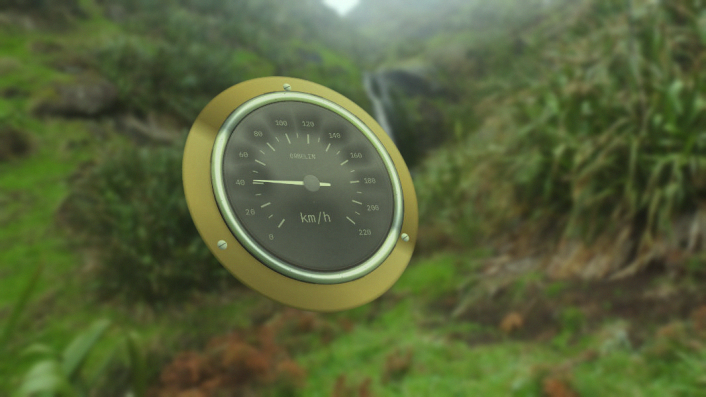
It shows 40; km/h
